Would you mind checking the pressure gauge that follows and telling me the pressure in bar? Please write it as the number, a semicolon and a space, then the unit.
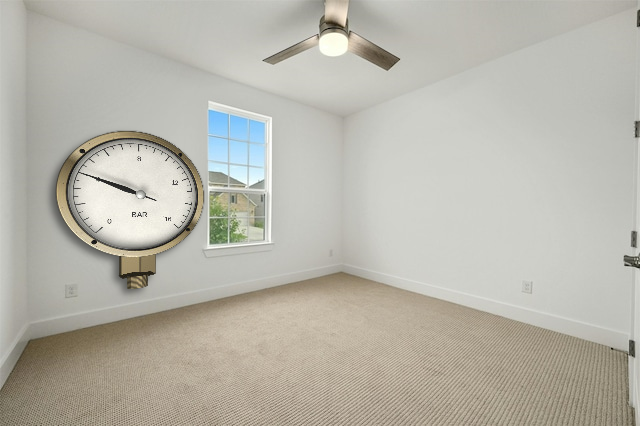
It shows 4; bar
